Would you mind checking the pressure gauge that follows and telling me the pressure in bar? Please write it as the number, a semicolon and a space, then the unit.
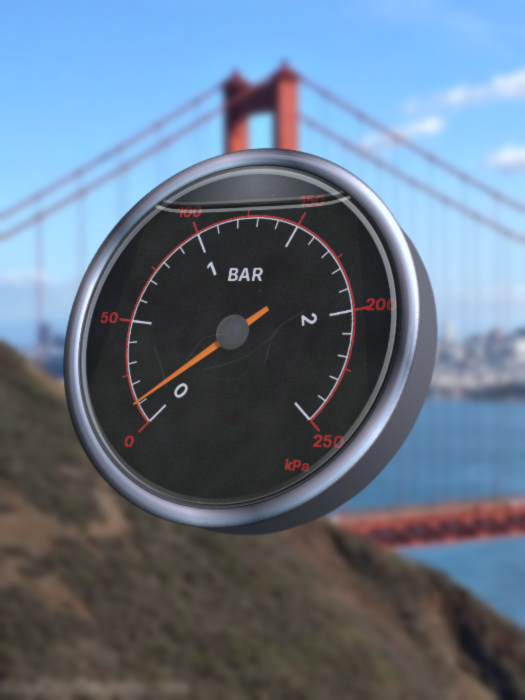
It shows 0.1; bar
